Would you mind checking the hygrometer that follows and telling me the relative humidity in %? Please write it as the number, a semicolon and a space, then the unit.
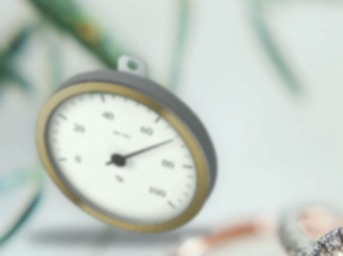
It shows 68; %
